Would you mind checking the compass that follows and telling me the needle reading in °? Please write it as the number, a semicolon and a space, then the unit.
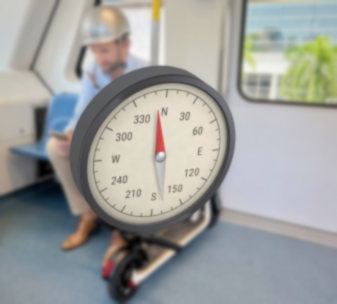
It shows 350; °
